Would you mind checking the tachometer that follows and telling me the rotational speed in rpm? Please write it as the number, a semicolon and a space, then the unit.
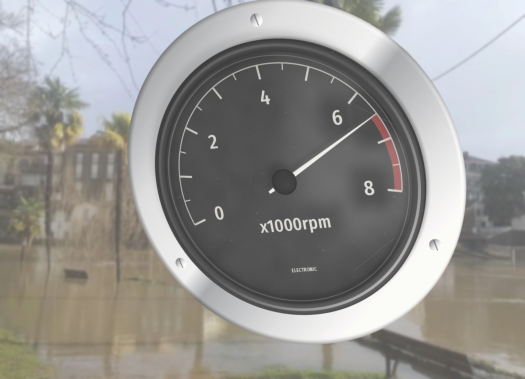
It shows 6500; rpm
